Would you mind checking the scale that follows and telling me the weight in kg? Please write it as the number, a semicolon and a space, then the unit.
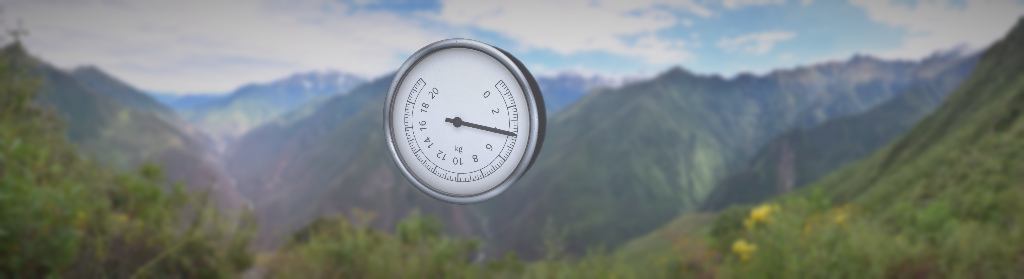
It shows 4; kg
